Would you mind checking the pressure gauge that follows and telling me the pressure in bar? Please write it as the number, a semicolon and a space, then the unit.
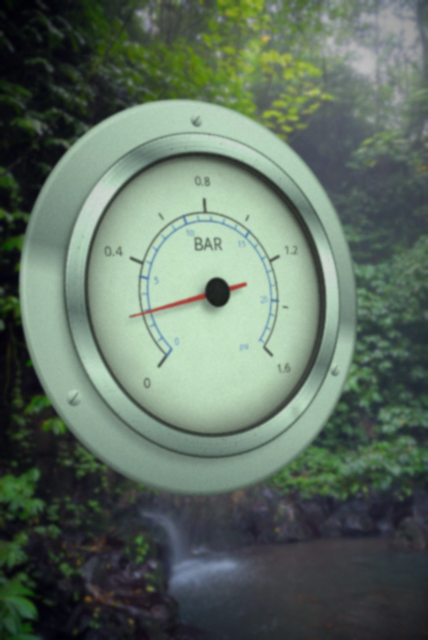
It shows 0.2; bar
